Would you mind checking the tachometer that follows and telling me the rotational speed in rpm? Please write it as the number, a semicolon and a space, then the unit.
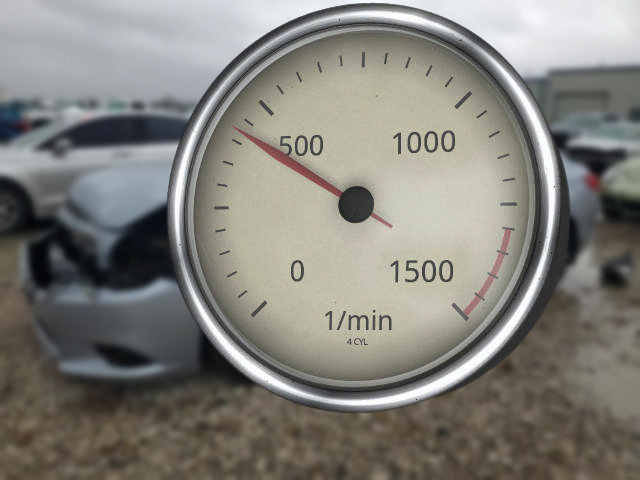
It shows 425; rpm
